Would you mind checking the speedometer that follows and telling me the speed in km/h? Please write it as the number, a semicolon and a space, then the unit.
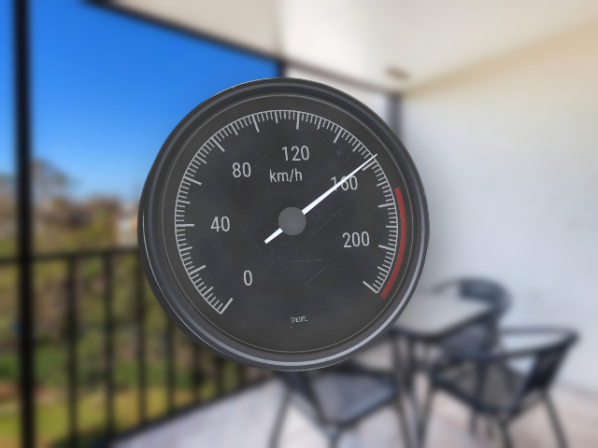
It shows 158; km/h
